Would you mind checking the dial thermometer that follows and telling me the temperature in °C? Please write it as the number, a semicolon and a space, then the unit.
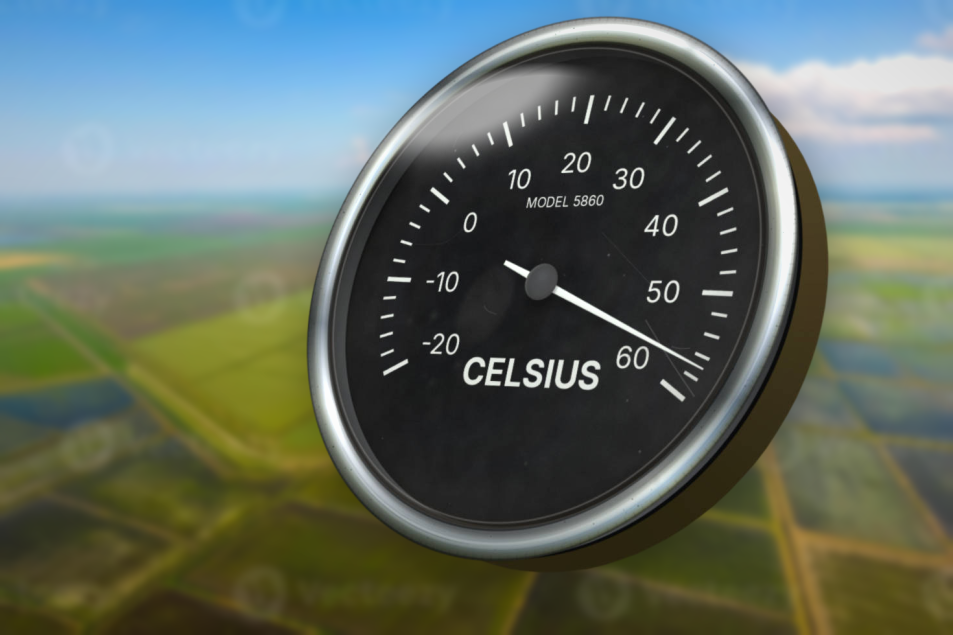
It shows 57; °C
